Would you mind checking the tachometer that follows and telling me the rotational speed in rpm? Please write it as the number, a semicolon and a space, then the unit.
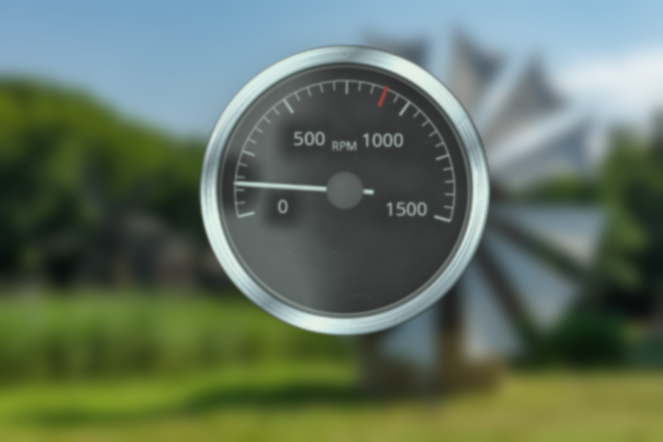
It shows 125; rpm
